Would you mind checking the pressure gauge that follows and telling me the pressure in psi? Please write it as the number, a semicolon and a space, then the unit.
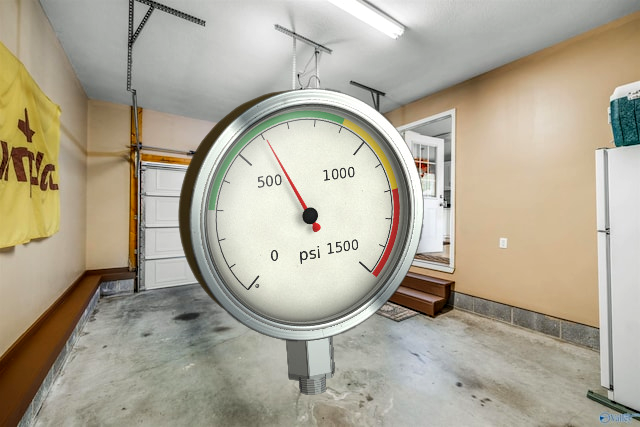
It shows 600; psi
